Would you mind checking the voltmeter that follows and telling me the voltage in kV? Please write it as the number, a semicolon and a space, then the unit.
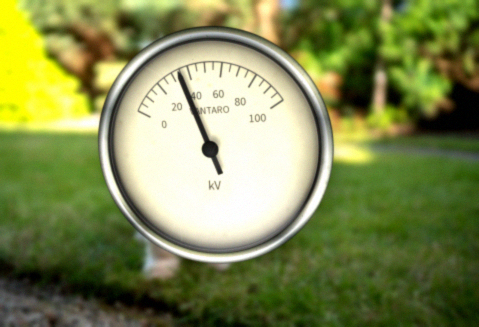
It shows 35; kV
